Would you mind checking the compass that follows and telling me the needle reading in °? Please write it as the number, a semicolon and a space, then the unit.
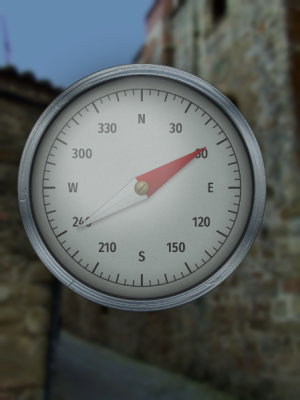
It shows 57.5; °
